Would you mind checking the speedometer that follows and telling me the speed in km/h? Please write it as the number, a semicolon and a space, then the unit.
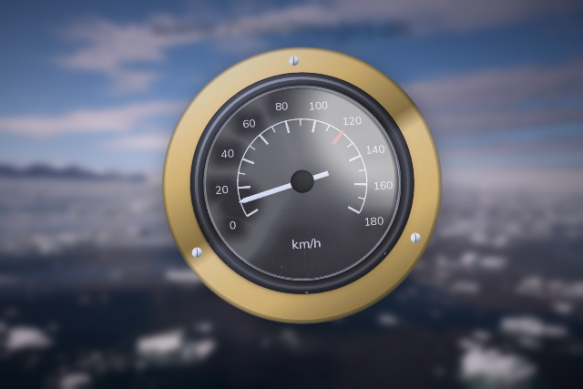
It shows 10; km/h
